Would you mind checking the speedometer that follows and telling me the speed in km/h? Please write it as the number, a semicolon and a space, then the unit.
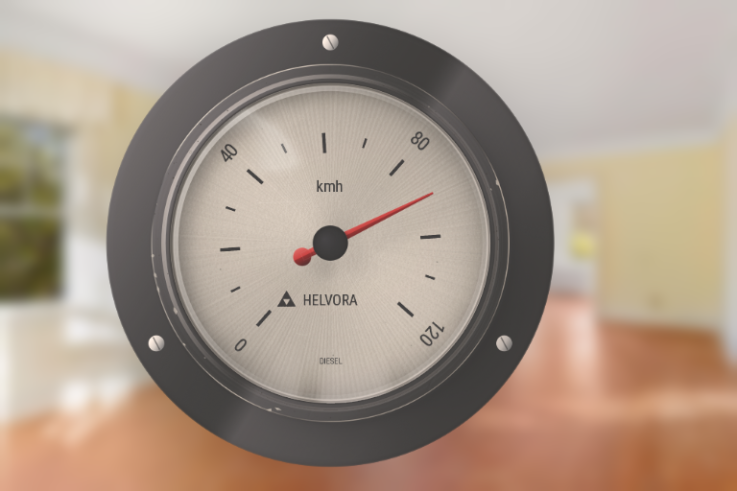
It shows 90; km/h
